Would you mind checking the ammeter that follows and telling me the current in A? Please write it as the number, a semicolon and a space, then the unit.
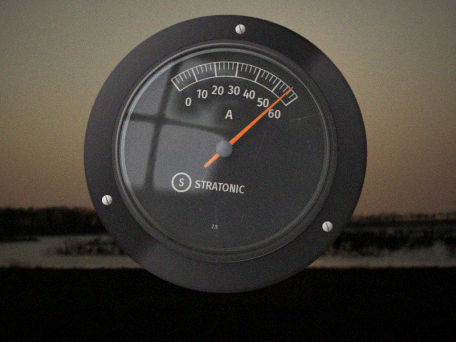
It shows 56; A
